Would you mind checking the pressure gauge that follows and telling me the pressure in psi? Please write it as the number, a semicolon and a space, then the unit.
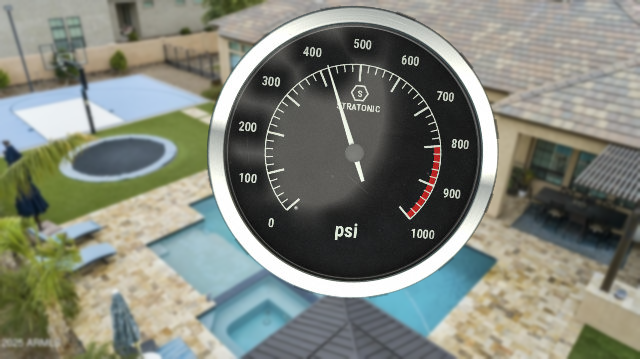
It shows 420; psi
